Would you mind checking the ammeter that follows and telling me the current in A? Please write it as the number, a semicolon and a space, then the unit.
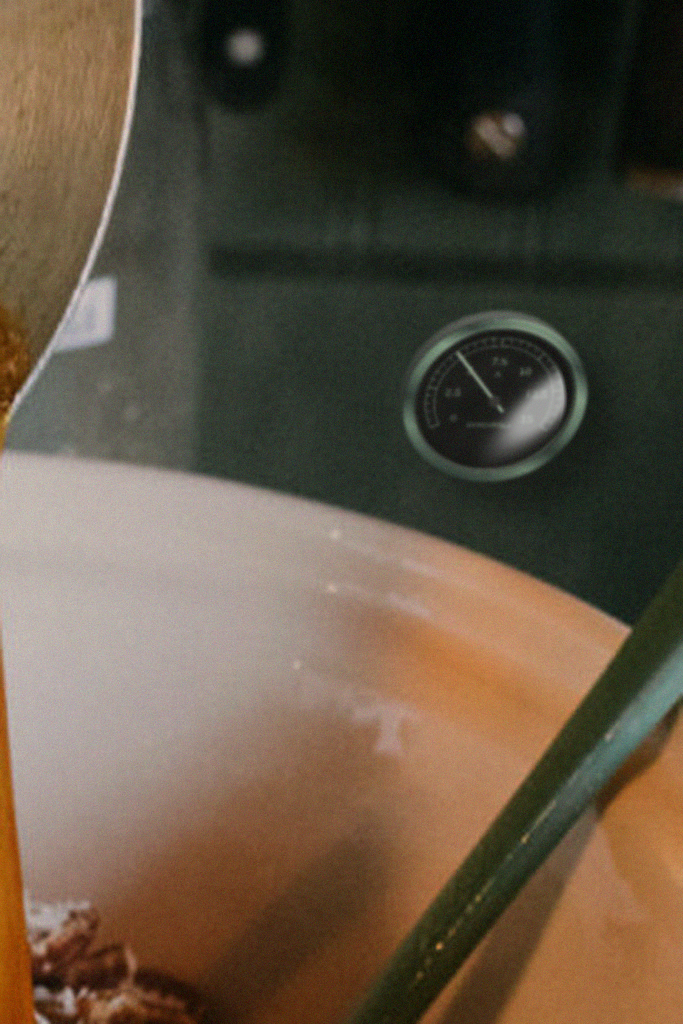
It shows 5; A
